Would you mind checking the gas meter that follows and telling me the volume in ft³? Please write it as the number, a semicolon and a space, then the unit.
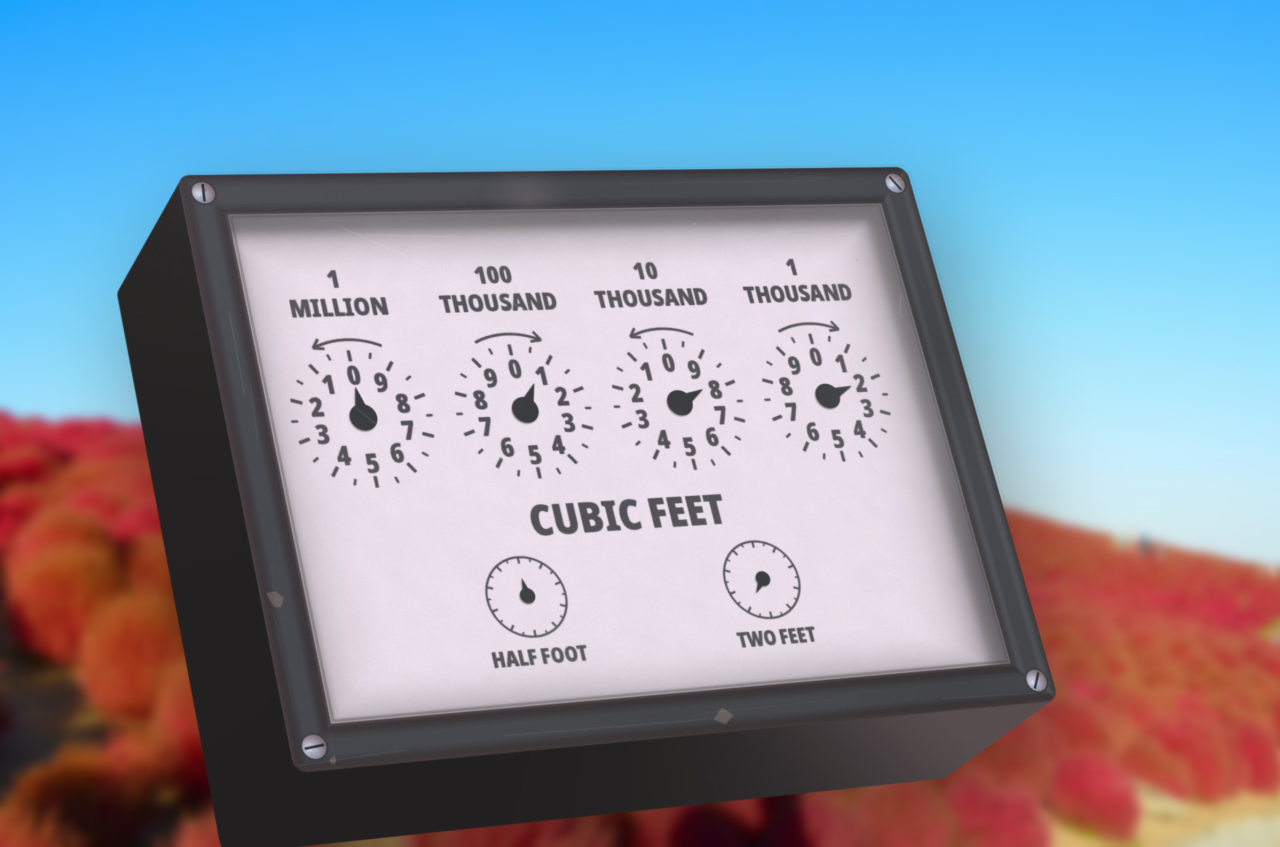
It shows 8200; ft³
